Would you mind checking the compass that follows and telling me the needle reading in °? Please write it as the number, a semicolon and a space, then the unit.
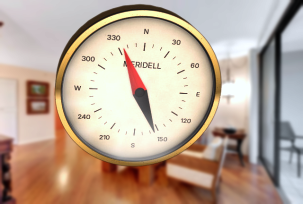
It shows 335; °
